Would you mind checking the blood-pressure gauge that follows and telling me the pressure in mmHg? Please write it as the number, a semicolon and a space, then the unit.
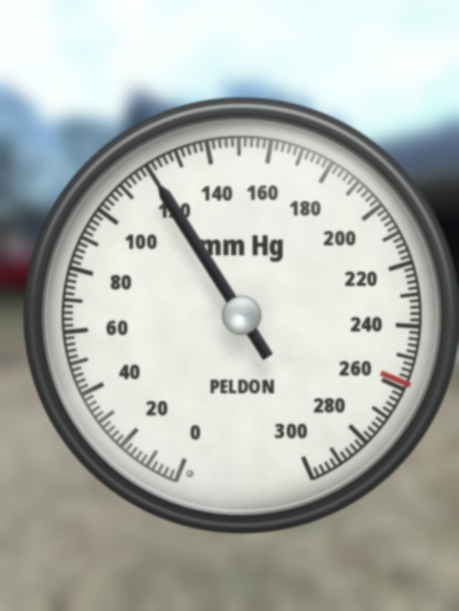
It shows 120; mmHg
